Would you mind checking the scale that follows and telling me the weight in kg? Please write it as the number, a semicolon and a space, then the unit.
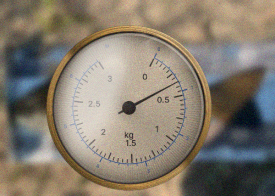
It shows 0.35; kg
